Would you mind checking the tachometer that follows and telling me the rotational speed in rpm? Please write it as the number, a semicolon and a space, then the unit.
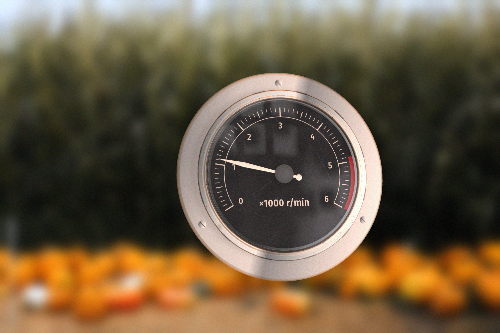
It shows 1100; rpm
